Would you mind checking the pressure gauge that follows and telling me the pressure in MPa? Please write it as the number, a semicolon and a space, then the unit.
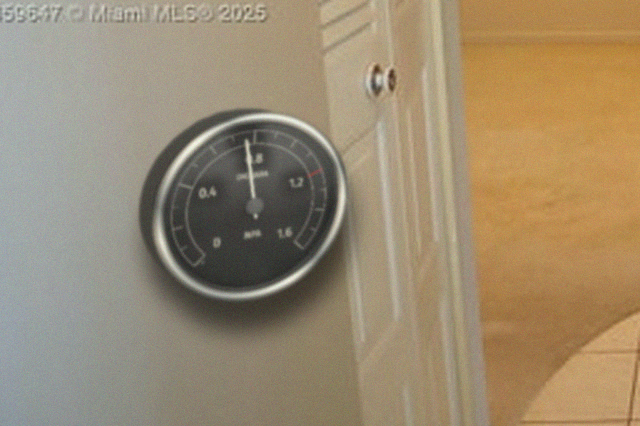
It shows 0.75; MPa
